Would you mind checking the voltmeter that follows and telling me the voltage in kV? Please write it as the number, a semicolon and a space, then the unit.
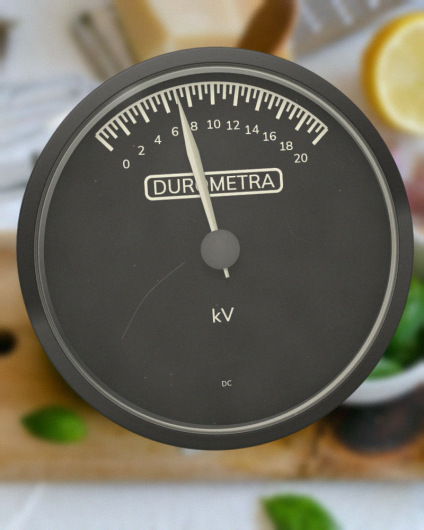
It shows 7; kV
